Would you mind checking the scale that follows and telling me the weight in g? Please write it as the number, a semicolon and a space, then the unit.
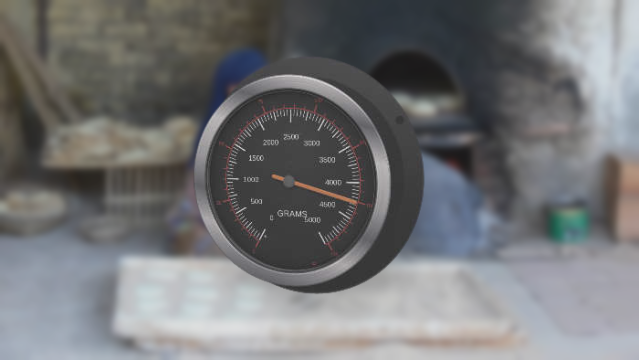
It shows 4250; g
